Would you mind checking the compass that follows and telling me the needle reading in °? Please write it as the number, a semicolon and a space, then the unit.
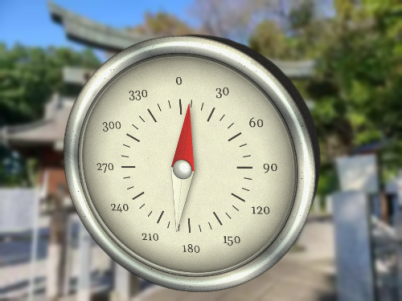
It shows 10; °
